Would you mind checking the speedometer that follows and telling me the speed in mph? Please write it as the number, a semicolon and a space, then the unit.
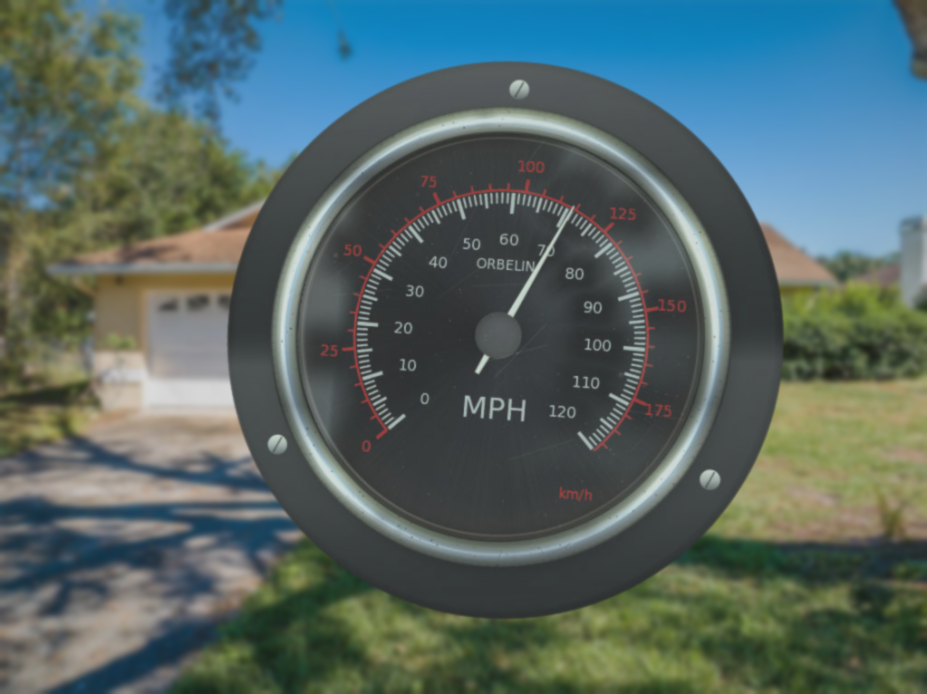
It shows 71; mph
